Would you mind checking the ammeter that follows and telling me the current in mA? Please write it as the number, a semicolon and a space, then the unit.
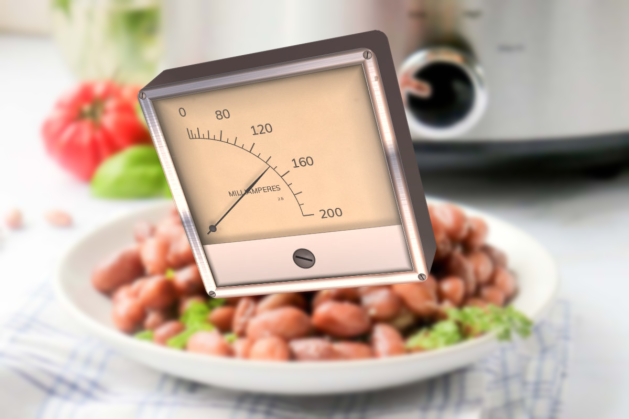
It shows 145; mA
